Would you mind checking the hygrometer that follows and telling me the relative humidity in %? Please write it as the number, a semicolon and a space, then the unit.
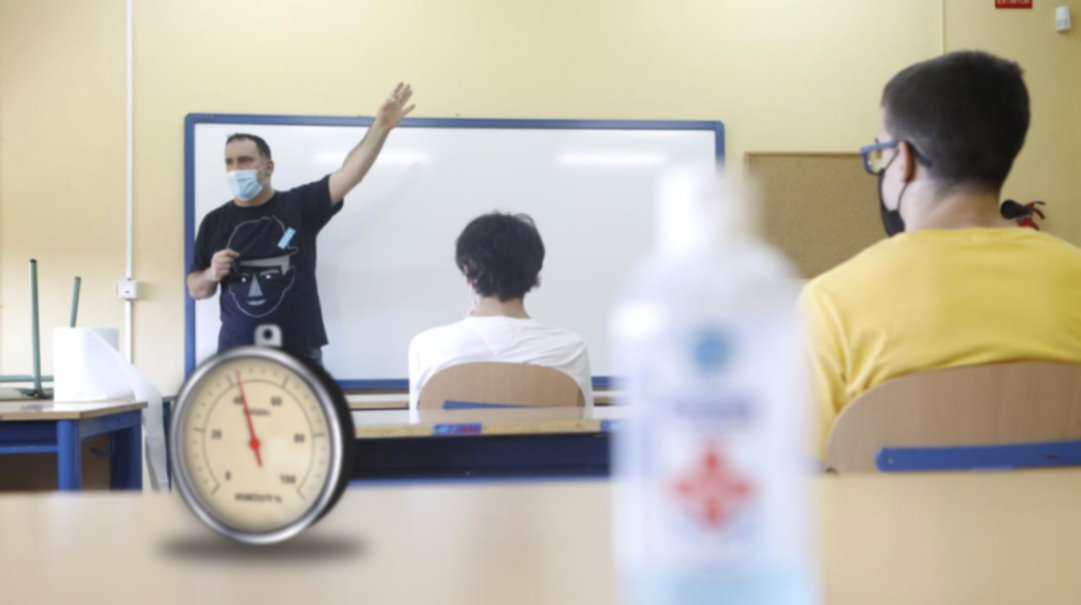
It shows 44; %
